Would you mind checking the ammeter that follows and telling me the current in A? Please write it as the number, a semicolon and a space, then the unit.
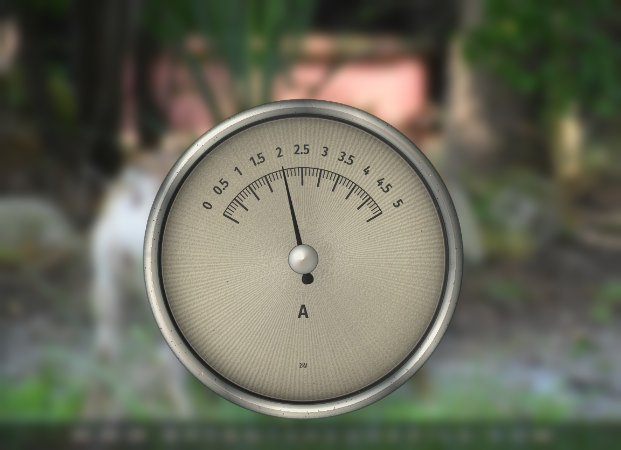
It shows 2; A
